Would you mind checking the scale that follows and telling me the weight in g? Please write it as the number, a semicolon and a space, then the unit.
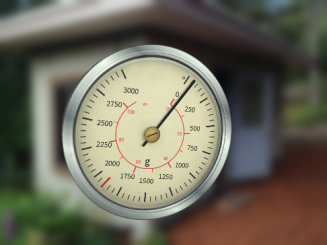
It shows 50; g
